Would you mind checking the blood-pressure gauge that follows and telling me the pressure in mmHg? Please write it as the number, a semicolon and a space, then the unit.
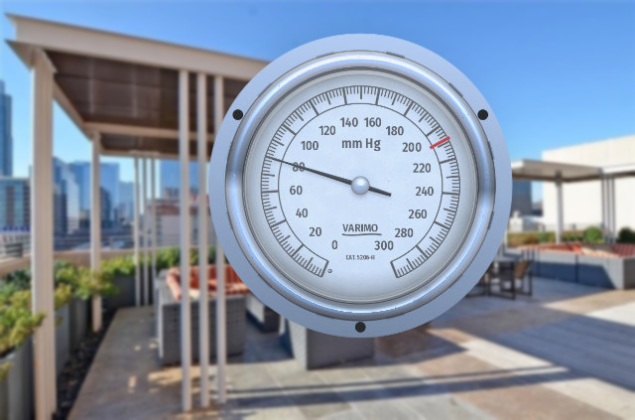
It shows 80; mmHg
